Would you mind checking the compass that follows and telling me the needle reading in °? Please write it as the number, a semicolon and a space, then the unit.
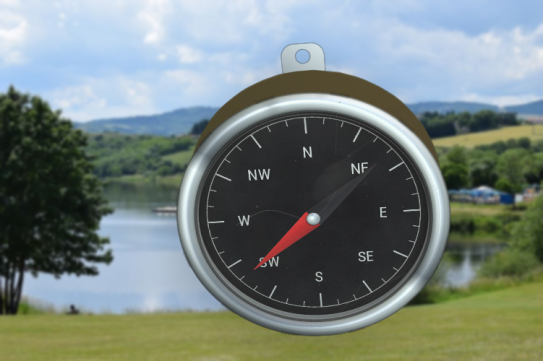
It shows 230; °
